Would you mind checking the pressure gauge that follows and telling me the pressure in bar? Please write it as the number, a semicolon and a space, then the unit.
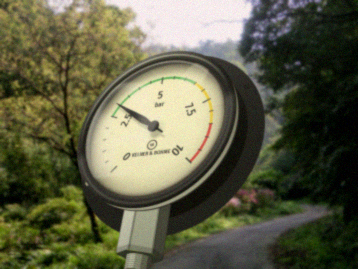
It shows 3; bar
